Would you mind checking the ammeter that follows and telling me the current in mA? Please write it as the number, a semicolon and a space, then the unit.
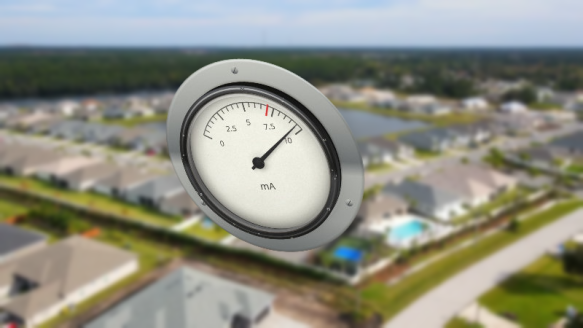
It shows 9.5; mA
